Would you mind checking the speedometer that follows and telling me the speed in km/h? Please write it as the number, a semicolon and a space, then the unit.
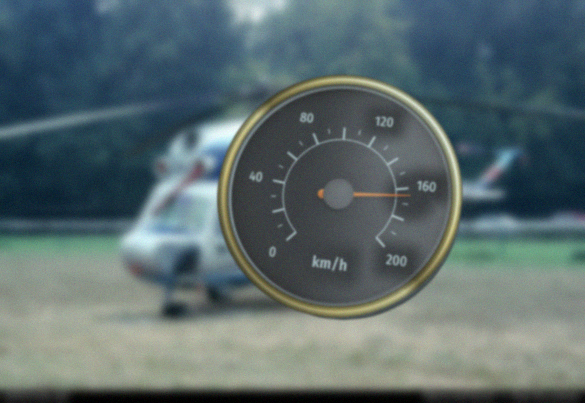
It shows 165; km/h
